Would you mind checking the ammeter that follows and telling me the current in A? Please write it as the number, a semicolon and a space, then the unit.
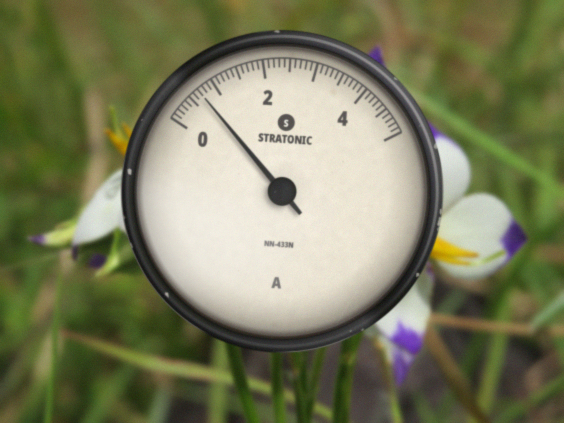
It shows 0.7; A
